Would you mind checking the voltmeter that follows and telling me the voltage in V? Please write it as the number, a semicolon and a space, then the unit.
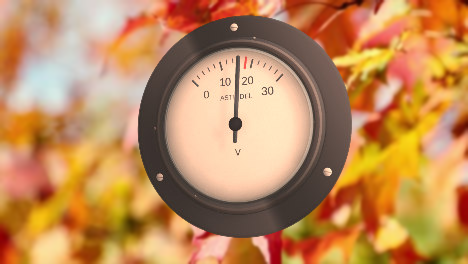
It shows 16; V
